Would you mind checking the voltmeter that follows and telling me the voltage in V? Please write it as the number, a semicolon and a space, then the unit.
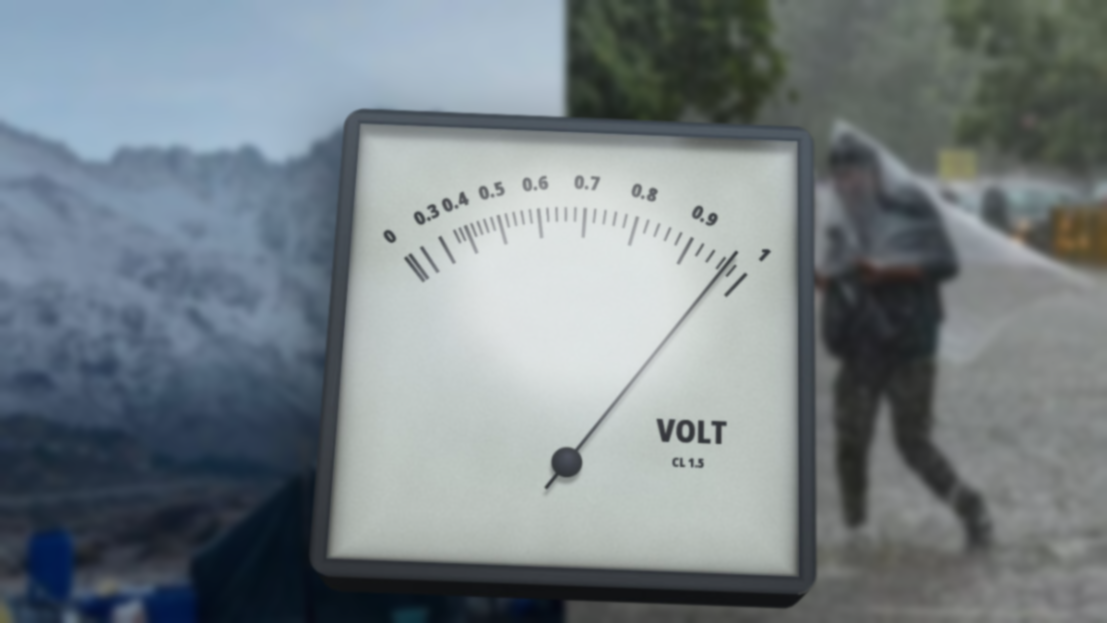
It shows 0.97; V
